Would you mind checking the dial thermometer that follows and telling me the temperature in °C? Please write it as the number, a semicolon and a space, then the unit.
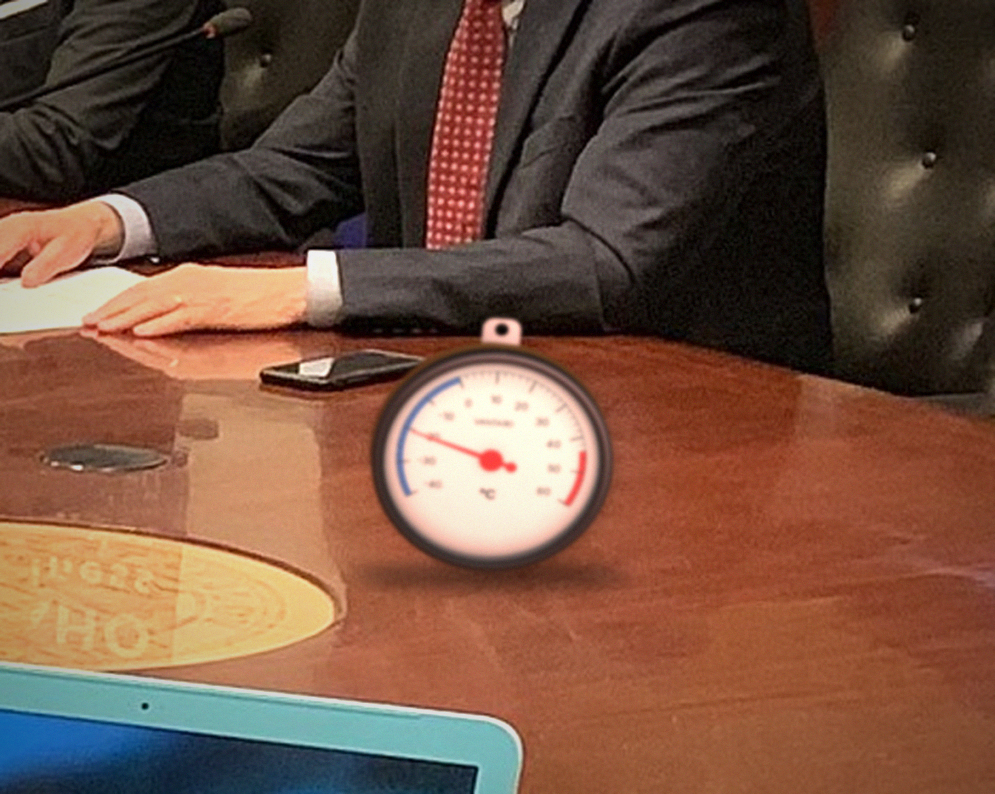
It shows -20; °C
